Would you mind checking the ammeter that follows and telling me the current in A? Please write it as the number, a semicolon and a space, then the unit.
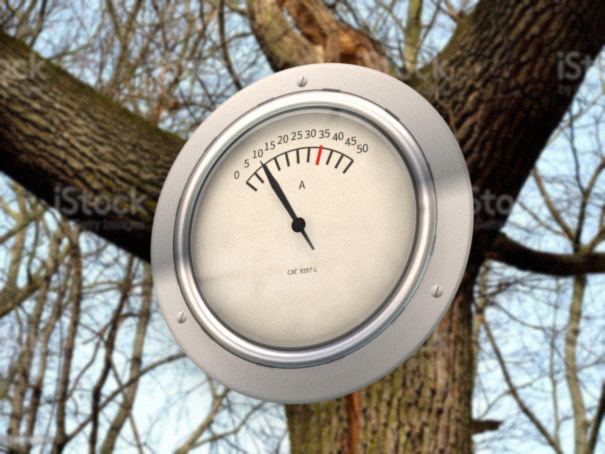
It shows 10; A
